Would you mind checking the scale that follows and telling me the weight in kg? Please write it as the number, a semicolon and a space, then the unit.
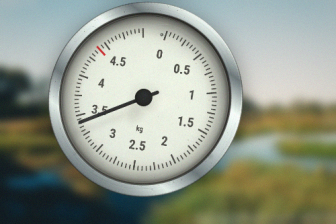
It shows 3.4; kg
